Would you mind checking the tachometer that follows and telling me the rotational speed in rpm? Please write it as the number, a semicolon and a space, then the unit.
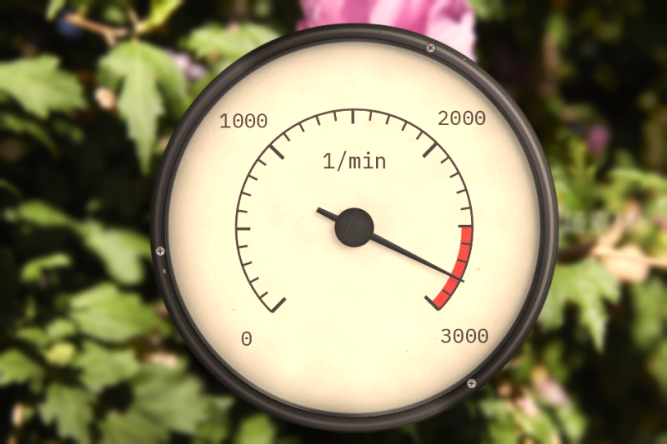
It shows 2800; rpm
